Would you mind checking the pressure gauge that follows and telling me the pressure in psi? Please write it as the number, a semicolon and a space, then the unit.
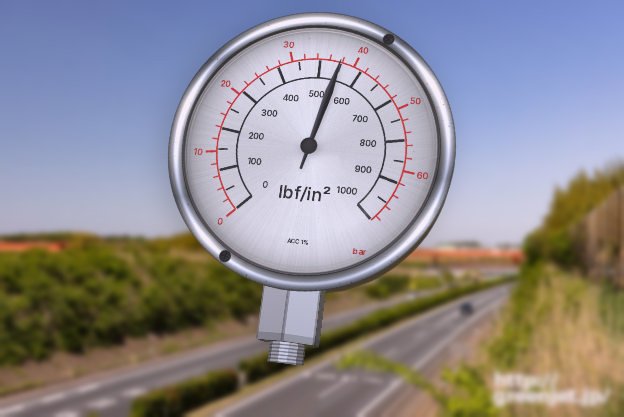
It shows 550; psi
